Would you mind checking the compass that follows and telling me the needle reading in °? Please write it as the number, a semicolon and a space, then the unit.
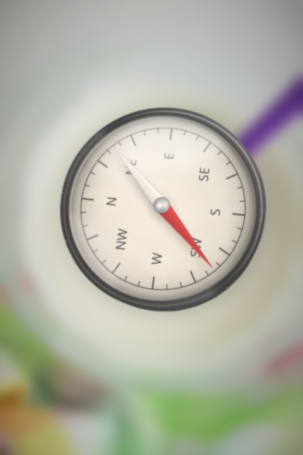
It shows 225; °
